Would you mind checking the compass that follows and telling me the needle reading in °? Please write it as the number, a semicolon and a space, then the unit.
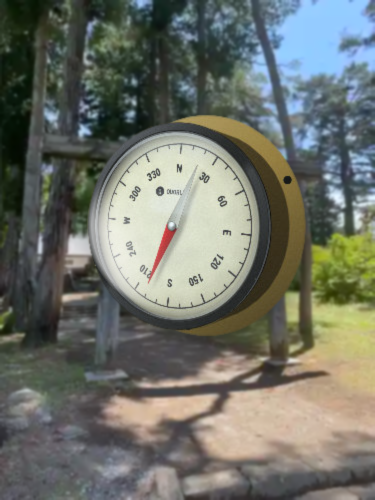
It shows 200; °
